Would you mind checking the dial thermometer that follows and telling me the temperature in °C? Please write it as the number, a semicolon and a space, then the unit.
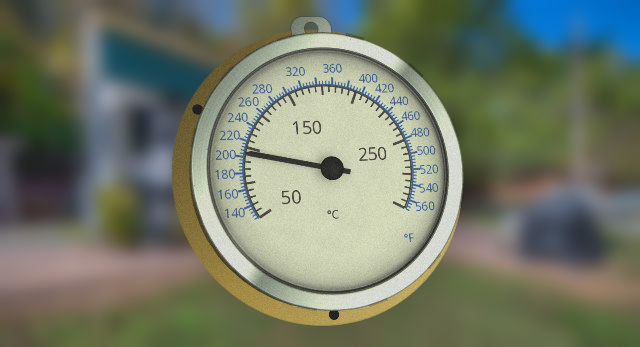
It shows 95; °C
